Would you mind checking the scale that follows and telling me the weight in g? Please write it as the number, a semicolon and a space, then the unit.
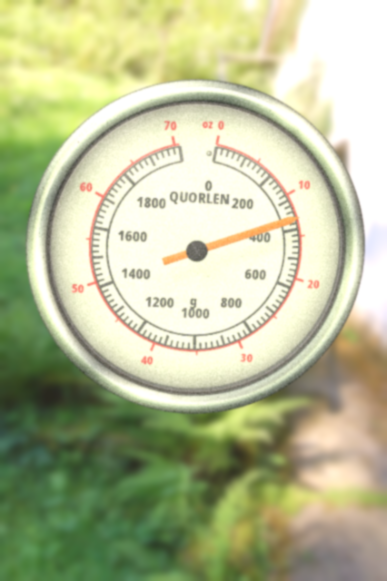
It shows 360; g
